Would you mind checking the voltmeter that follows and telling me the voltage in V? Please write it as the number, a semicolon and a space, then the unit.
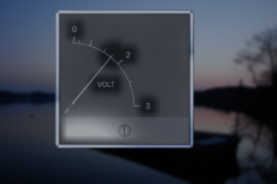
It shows 1.75; V
